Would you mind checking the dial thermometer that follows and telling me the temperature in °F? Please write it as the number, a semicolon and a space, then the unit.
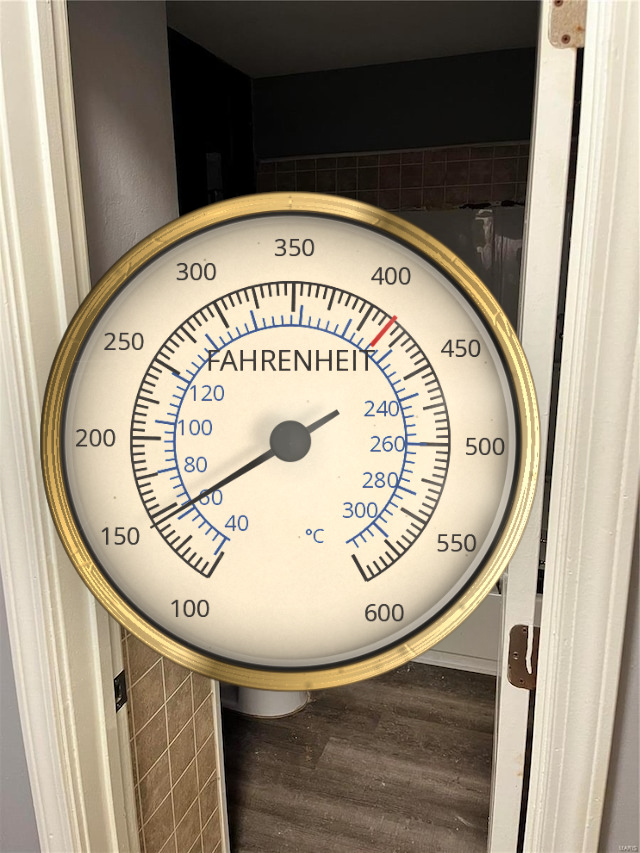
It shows 145; °F
